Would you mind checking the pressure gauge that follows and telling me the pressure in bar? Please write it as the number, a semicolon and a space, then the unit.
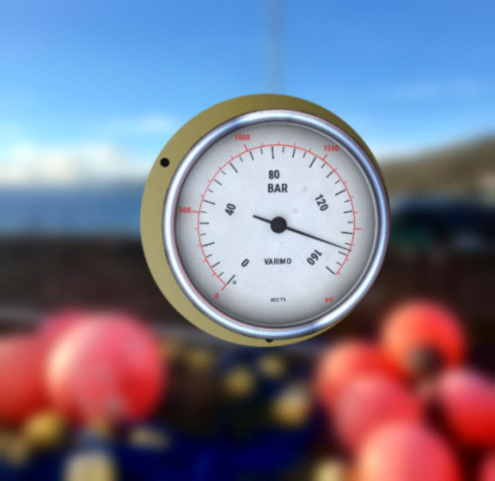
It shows 147.5; bar
